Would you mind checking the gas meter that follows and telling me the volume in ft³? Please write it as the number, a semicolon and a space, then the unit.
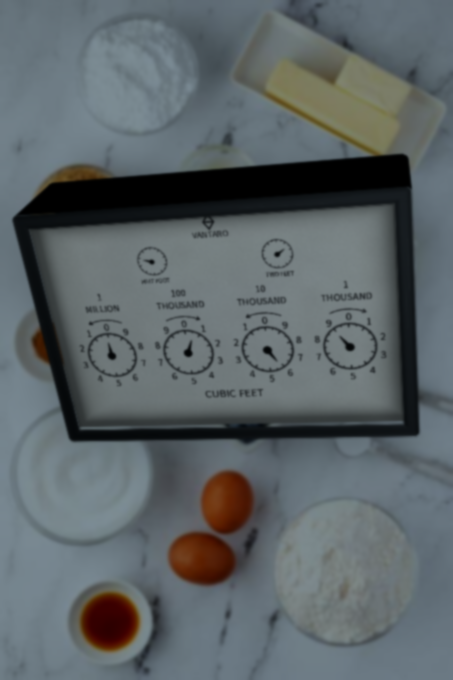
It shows 5900; ft³
